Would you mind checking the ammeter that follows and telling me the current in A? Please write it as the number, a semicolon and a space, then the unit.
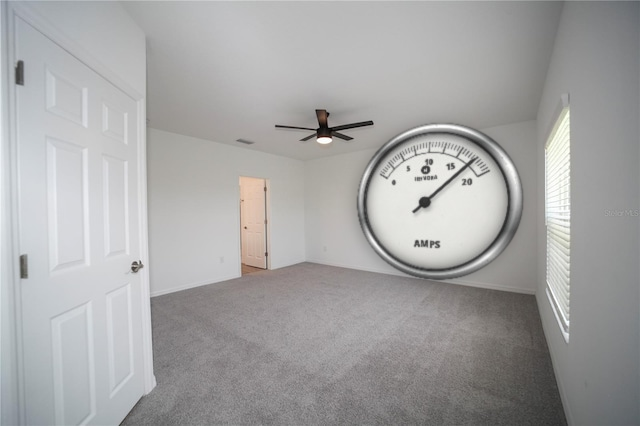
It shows 17.5; A
